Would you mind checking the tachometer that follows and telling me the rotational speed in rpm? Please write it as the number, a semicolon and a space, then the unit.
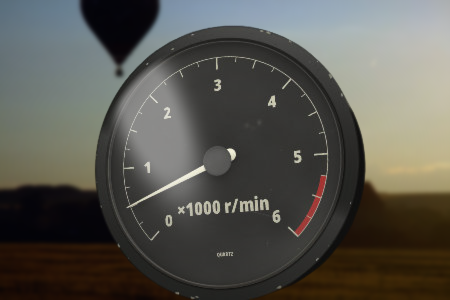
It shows 500; rpm
